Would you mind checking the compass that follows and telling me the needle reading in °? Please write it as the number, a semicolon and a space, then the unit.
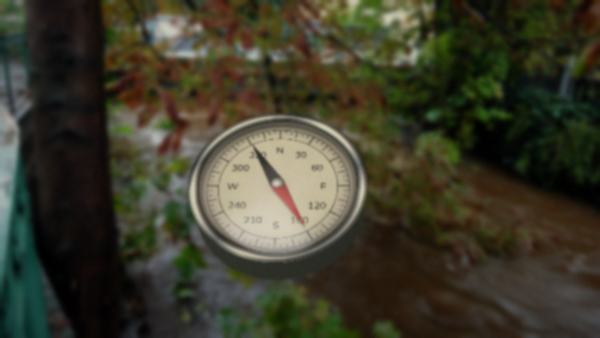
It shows 150; °
